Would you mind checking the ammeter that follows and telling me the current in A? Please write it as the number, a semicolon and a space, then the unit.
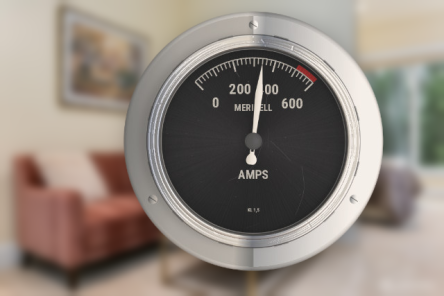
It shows 340; A
